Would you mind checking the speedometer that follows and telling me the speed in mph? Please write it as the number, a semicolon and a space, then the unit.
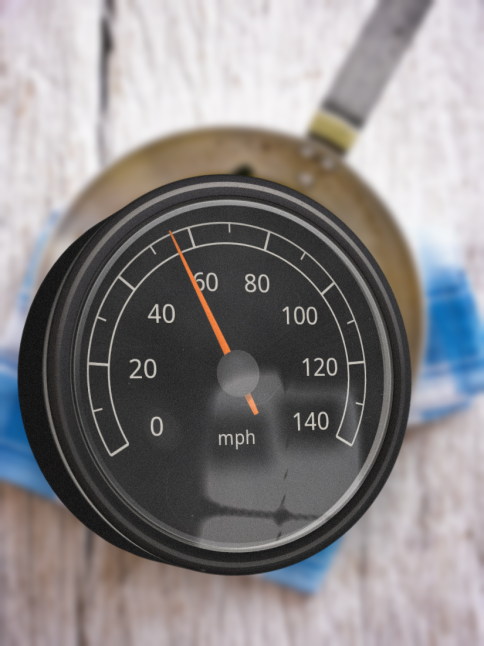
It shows 55; mph
